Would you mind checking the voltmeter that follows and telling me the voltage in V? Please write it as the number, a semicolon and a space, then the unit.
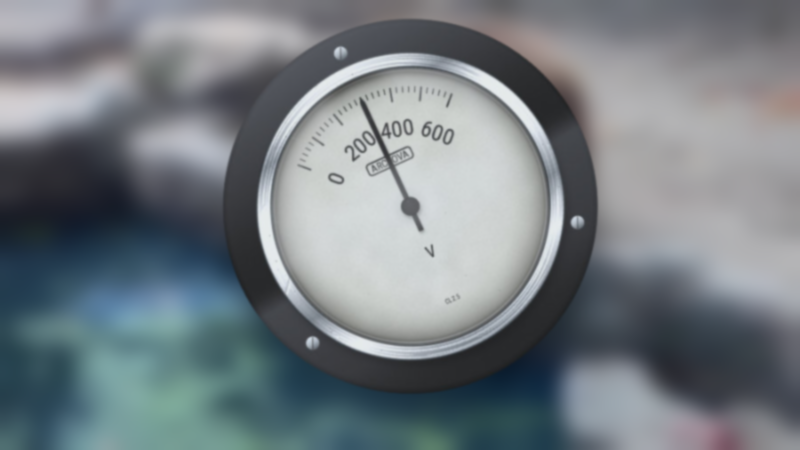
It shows 300; V
